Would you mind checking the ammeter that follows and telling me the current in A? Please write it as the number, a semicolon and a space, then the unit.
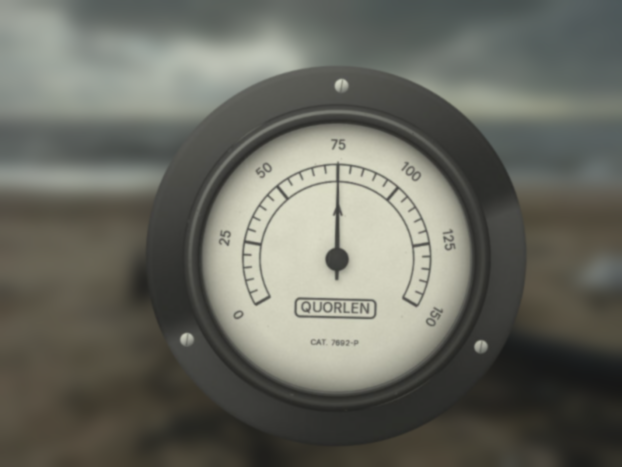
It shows 75; A
